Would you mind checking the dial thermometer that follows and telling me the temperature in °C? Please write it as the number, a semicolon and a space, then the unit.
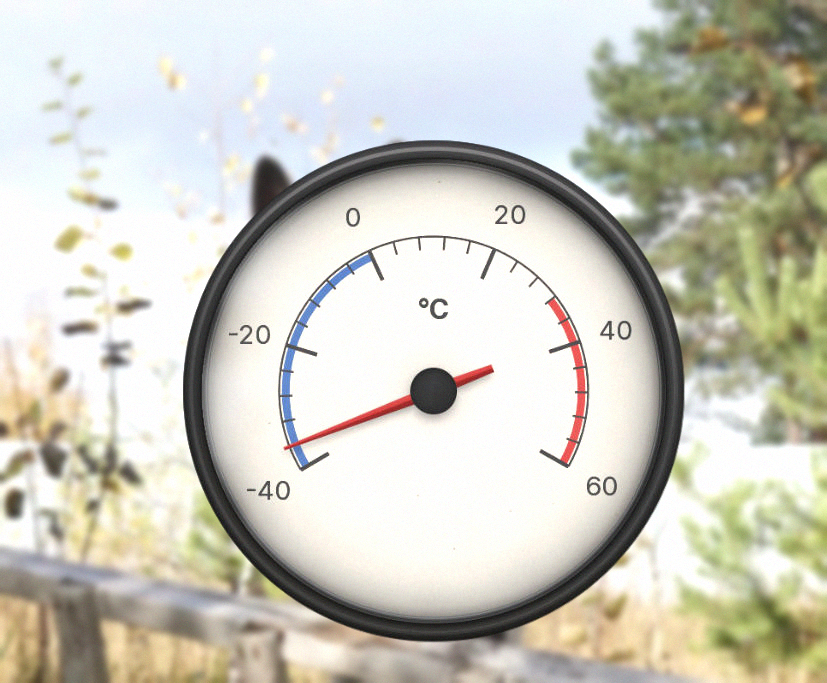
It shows -36; °C
